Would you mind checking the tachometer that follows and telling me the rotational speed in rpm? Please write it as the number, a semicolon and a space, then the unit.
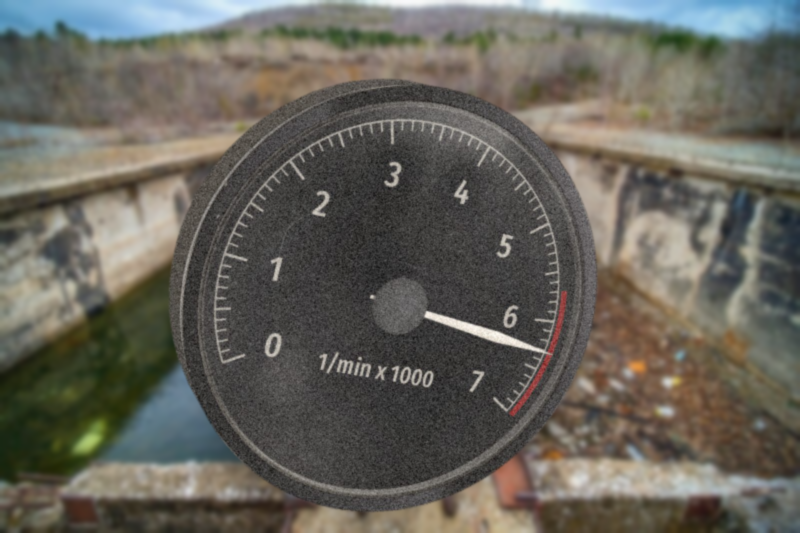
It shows 6300; rpm
